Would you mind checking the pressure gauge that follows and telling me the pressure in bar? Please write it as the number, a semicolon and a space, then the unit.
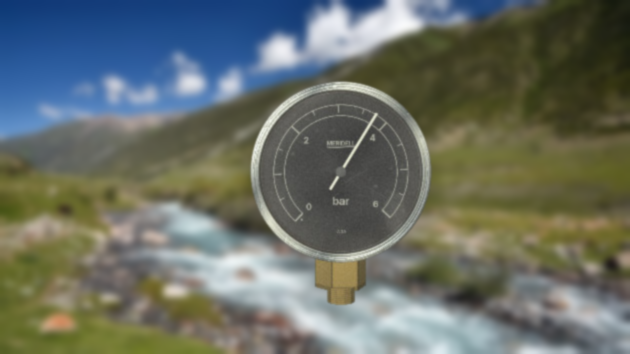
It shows 3.75; bar
